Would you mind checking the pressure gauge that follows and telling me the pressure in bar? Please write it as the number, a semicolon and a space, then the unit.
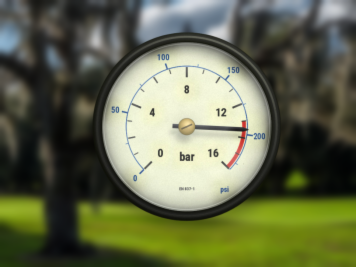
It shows 13.5; bar
